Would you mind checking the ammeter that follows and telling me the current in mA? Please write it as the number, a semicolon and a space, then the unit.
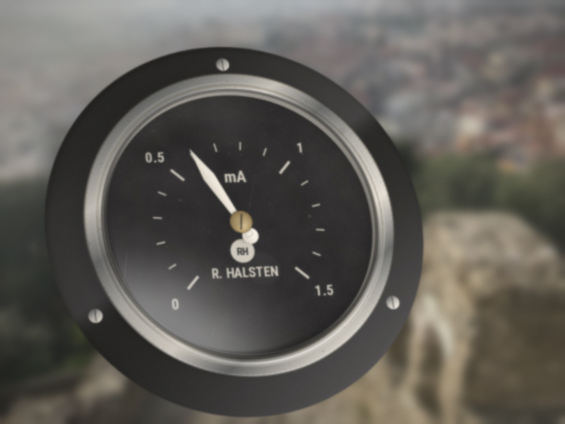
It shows 0.6; mA
